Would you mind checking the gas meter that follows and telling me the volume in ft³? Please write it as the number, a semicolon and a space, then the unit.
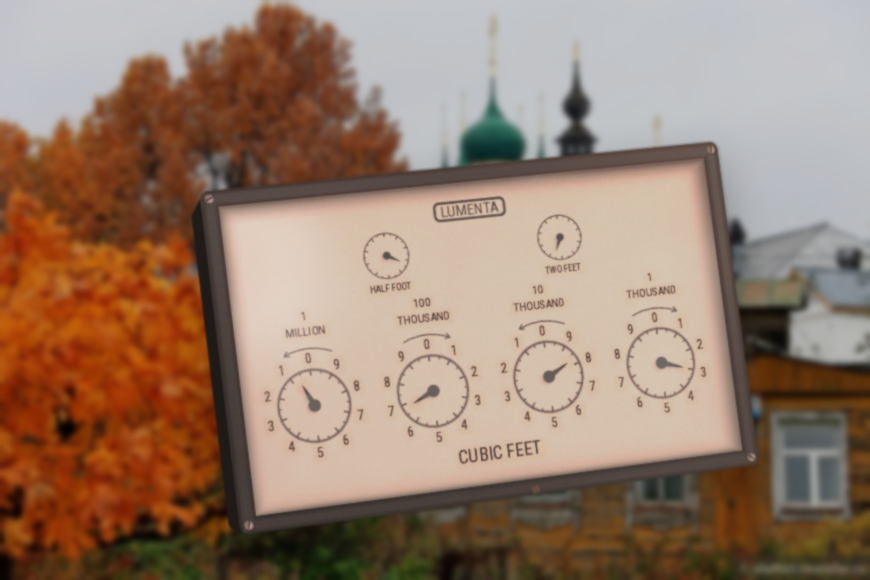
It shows 68300; ft³
